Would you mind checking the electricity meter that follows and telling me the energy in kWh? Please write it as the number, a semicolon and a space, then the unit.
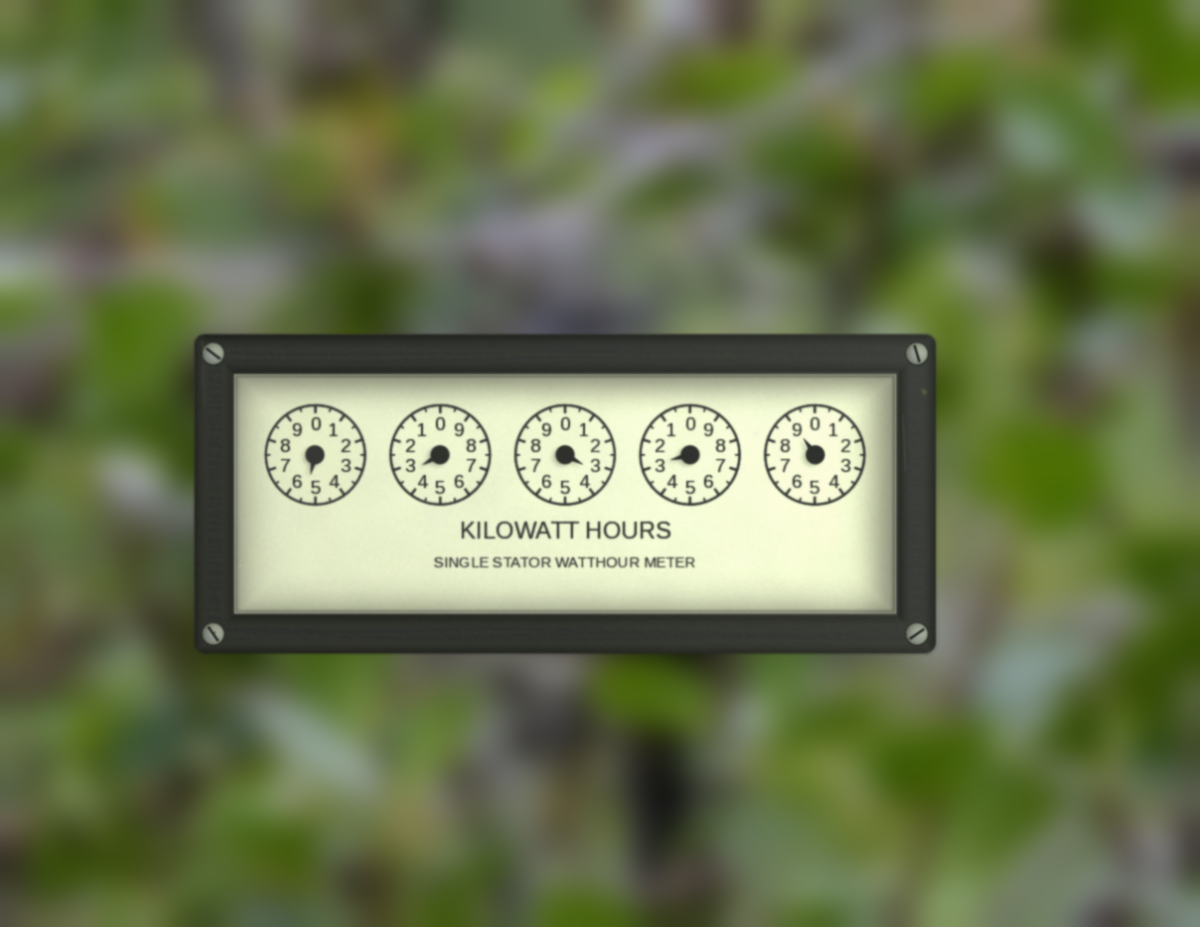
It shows 53329; kWh
